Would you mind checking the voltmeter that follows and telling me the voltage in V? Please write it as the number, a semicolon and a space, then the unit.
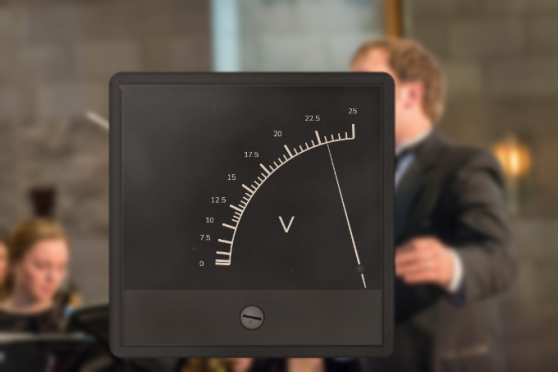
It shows 23; V
